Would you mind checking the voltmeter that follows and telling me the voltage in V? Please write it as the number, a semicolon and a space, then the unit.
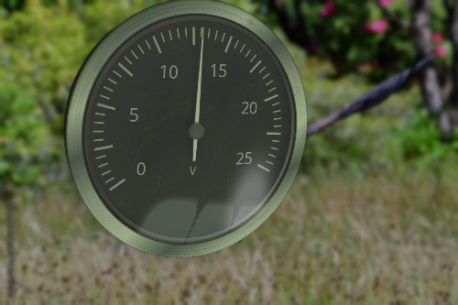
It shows 13; V
